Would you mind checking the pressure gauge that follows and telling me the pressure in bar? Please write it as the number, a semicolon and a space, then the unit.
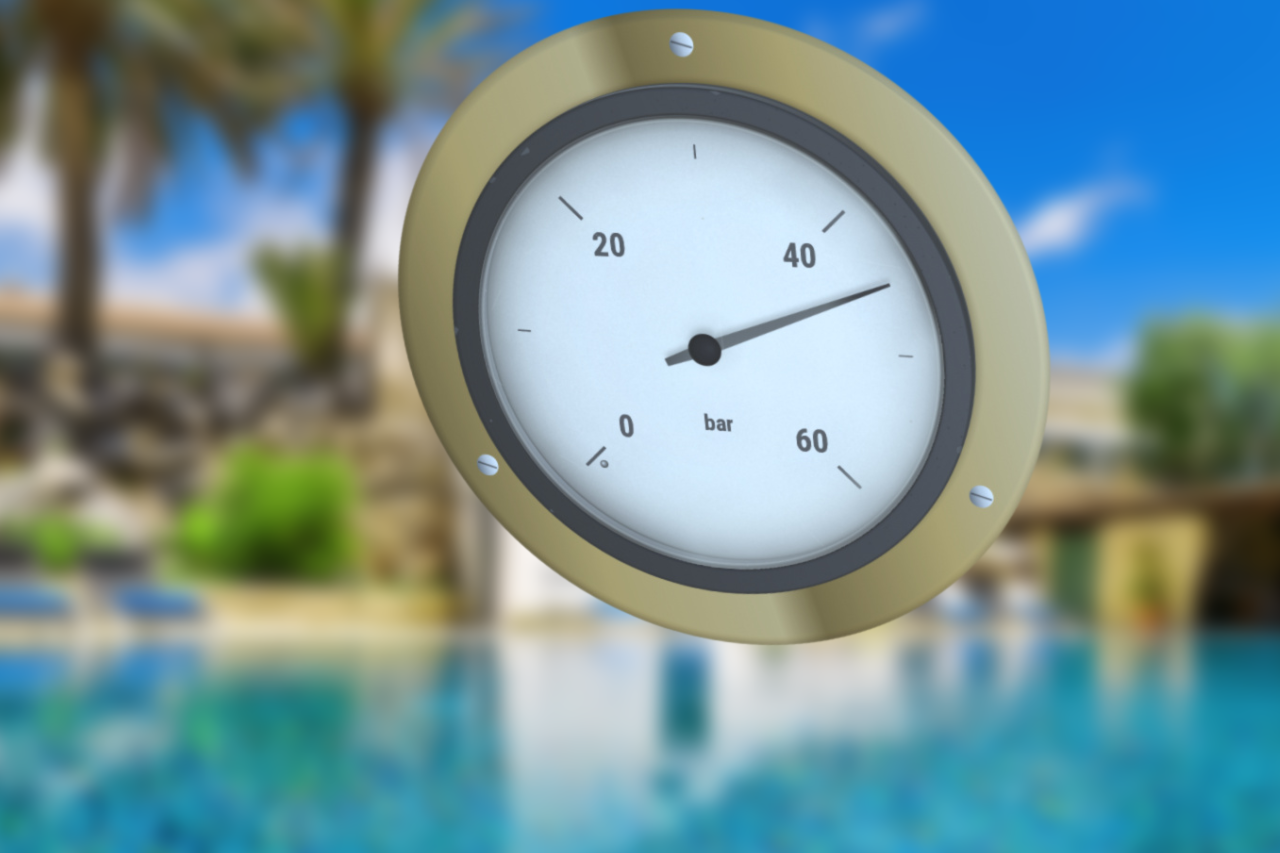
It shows 45; bar
